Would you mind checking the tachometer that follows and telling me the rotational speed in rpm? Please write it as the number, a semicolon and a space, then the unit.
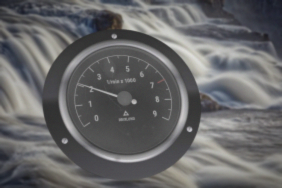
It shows 2000; rpm
